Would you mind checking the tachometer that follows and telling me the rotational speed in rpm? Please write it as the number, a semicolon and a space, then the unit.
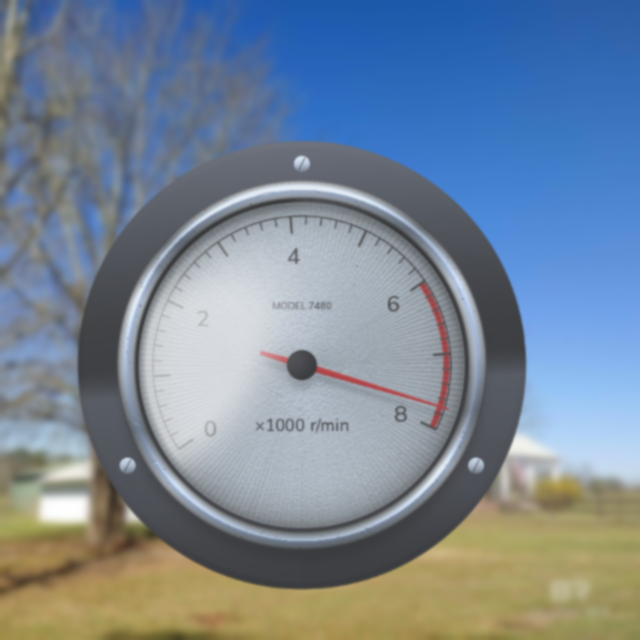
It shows 7700; rpm
